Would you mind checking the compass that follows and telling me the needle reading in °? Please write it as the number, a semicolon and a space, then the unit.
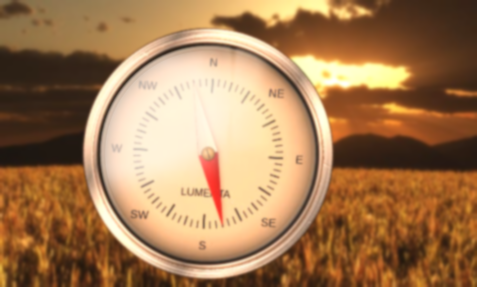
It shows 165; °
